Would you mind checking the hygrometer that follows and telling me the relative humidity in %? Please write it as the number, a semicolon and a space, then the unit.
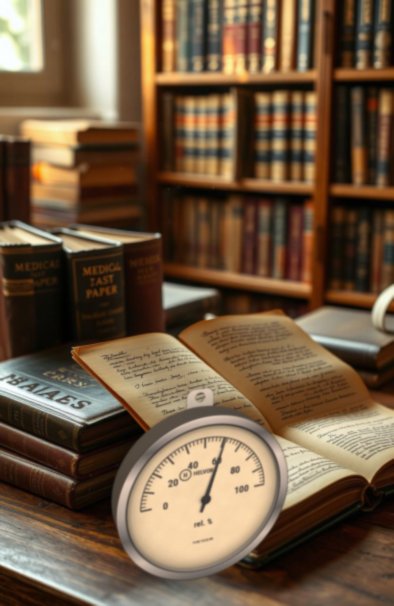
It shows 60; %
